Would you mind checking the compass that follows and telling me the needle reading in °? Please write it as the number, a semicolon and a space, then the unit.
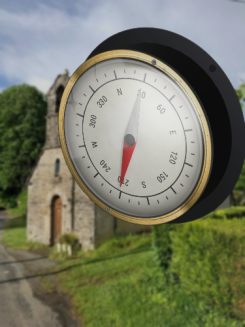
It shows 210; °
